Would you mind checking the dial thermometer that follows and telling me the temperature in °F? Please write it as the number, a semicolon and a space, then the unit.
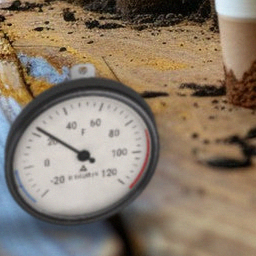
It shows 24; °F
